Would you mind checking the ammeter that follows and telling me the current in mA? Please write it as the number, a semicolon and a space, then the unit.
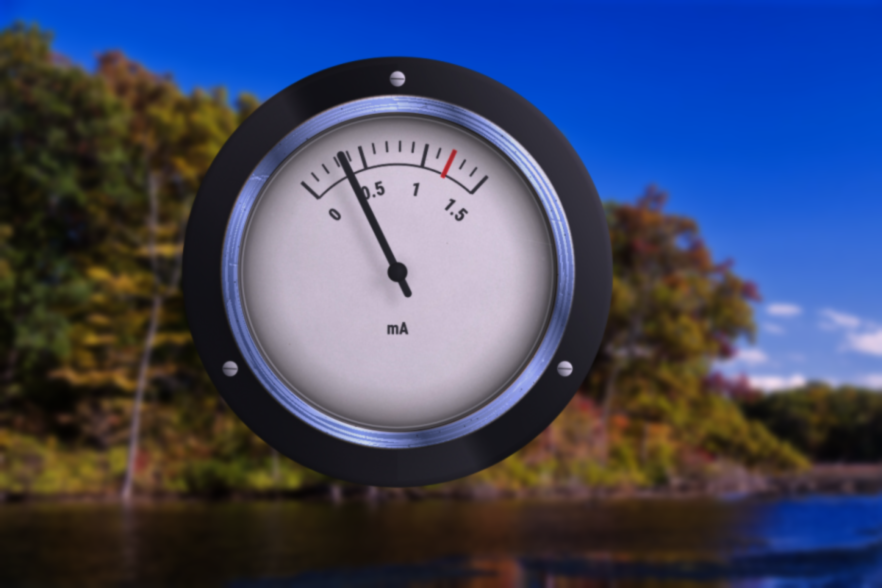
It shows 0.35; mA
